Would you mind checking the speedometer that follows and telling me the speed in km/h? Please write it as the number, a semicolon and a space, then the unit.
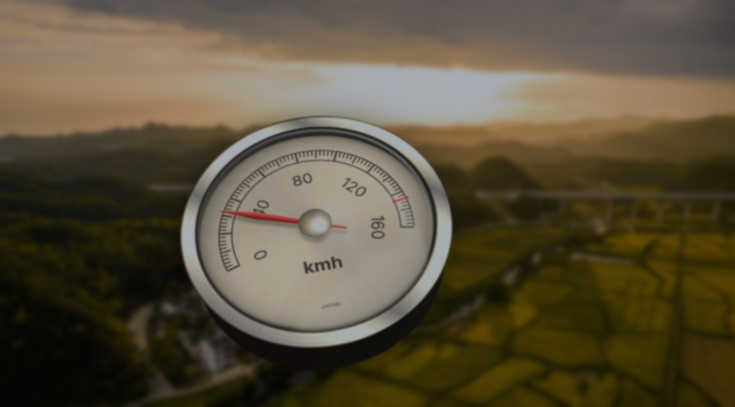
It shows 30; km/h
